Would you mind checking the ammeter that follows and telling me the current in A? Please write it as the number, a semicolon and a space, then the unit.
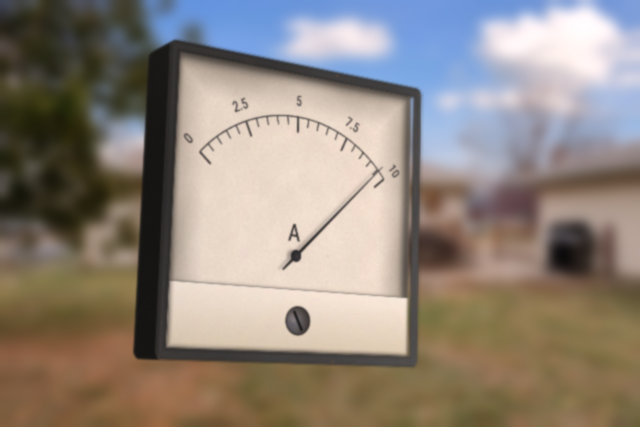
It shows 9.5; A
